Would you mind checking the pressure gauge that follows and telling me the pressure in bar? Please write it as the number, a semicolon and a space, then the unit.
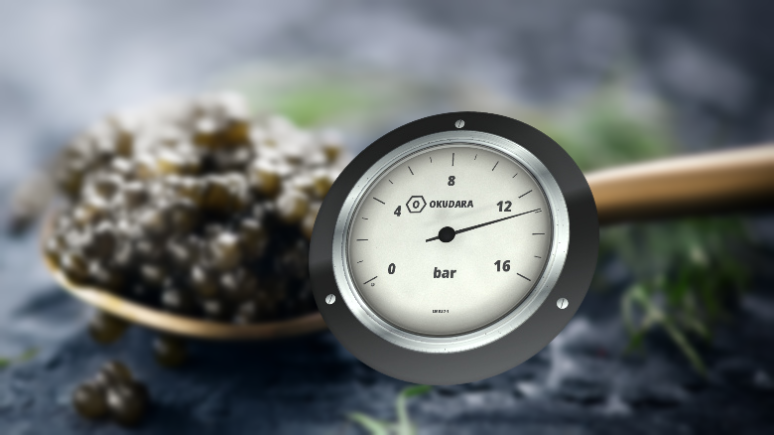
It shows 13; bar
